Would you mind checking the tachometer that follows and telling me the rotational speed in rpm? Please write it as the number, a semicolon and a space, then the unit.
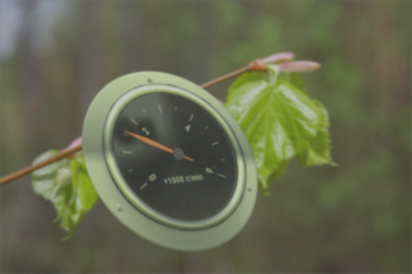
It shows 1500; rpm
